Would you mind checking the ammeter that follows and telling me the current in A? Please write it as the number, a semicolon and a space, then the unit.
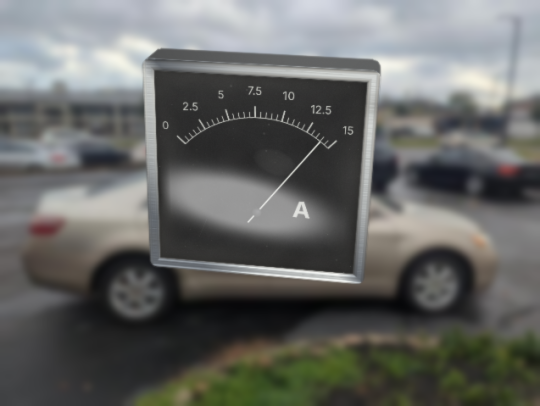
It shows 14; A
